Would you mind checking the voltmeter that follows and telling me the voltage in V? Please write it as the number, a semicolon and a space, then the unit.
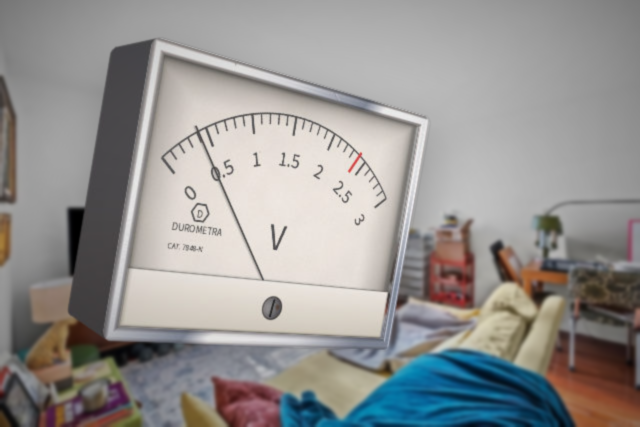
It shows 0.4; V
